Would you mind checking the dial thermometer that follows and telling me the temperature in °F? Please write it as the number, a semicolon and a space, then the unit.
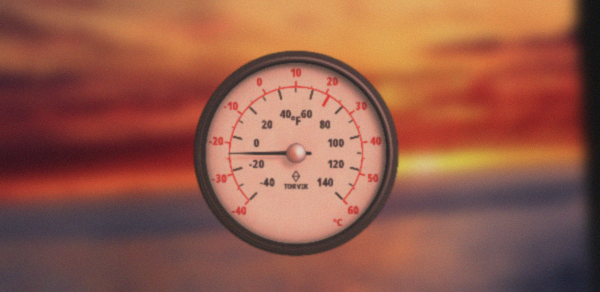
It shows -10; °F
